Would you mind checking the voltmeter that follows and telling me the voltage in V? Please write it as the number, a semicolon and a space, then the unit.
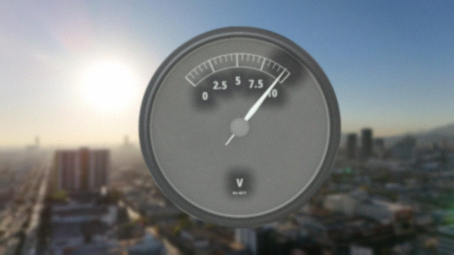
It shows 9.5; V
